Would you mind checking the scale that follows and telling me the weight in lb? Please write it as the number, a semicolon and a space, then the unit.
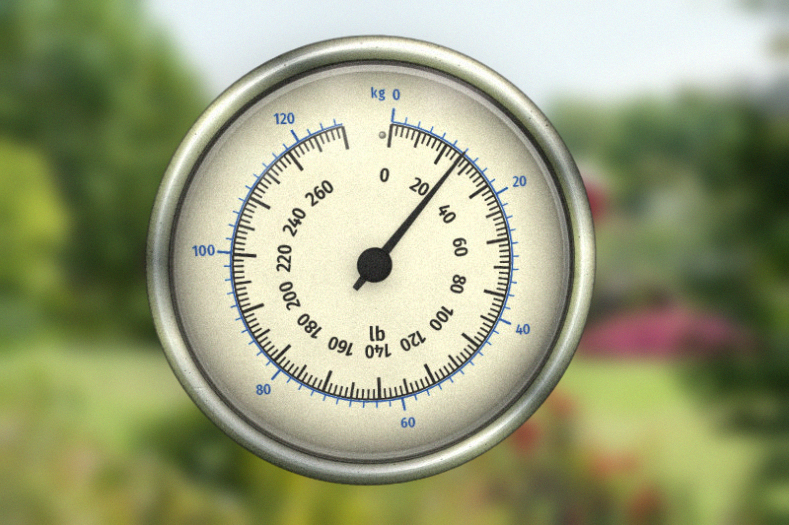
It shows 26; lb
